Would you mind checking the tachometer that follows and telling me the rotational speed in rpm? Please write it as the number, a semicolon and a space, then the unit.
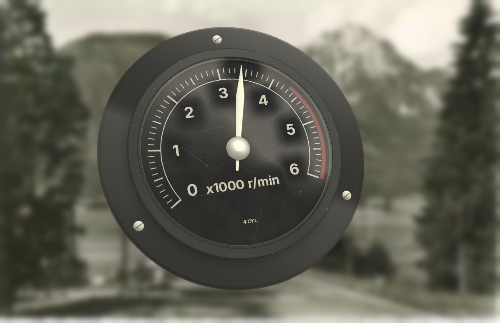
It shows 3400; rpm
